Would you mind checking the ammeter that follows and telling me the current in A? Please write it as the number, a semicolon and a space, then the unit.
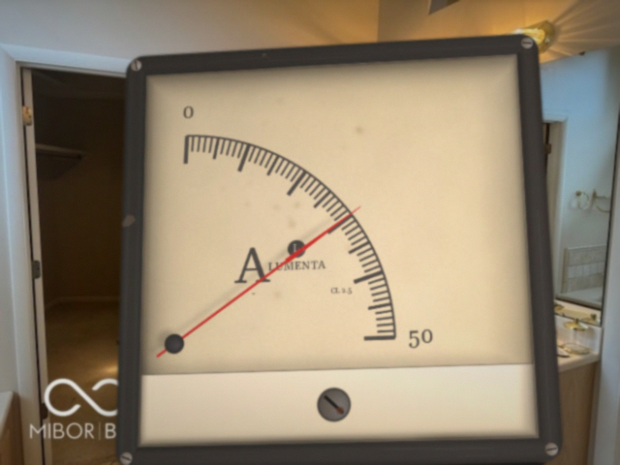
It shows 30; A
